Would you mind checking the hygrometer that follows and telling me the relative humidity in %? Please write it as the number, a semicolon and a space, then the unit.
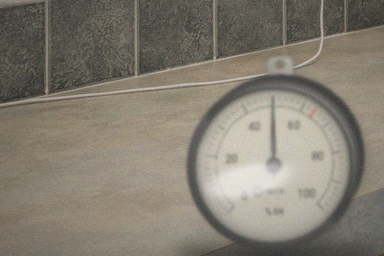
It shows 50; %
